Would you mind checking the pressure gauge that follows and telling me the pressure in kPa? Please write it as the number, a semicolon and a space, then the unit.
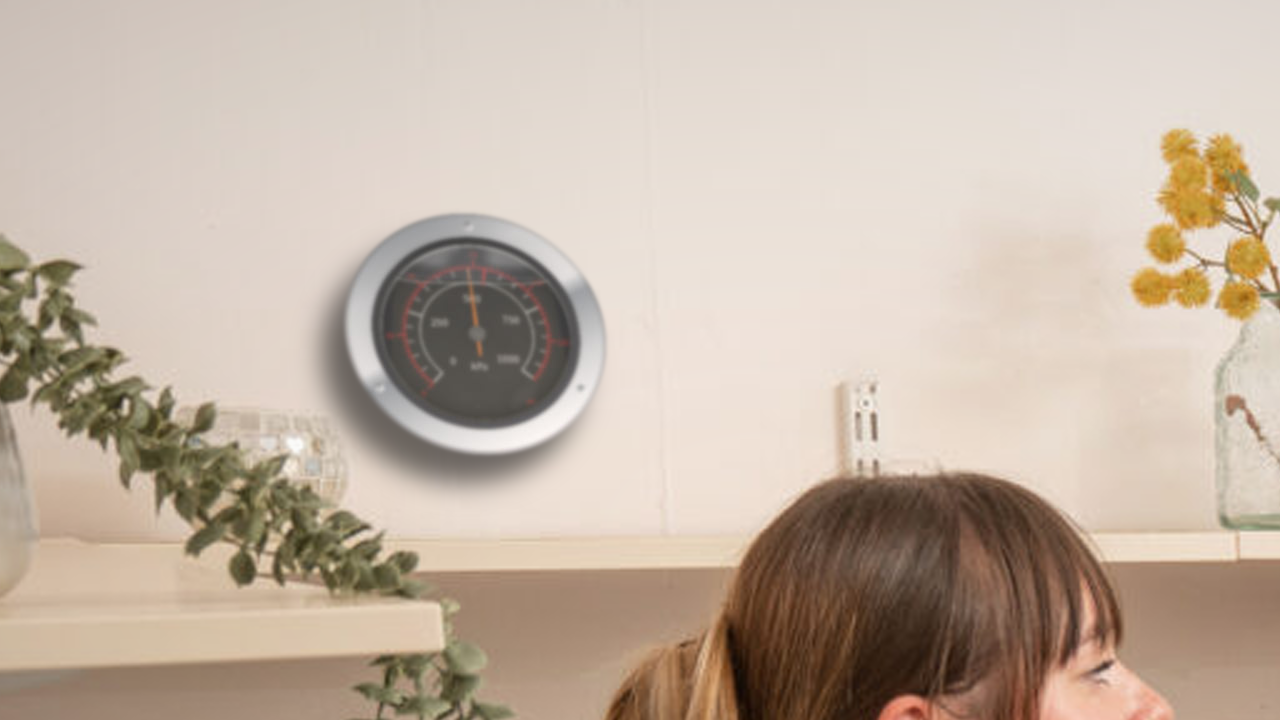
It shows 500; kPa
